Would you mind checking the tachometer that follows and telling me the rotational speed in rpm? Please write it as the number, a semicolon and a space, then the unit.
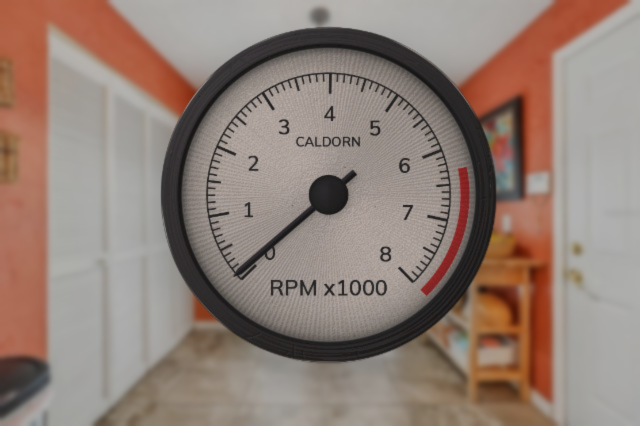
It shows 100; rpm
